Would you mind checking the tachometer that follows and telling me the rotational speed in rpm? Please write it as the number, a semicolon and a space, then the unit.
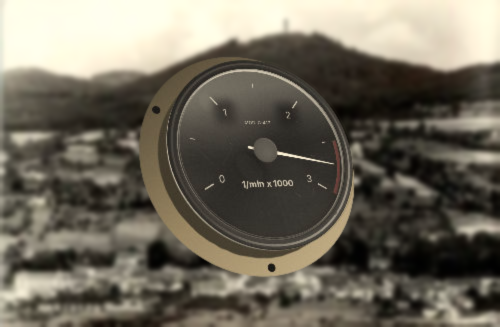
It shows 2750; rpm
